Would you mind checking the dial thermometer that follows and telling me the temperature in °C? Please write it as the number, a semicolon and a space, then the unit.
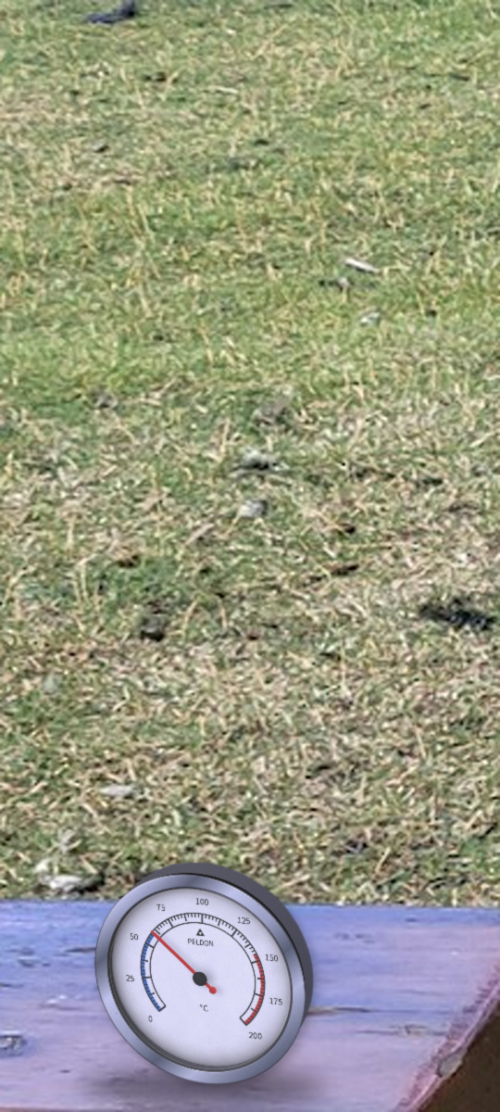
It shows 62.5; °C
